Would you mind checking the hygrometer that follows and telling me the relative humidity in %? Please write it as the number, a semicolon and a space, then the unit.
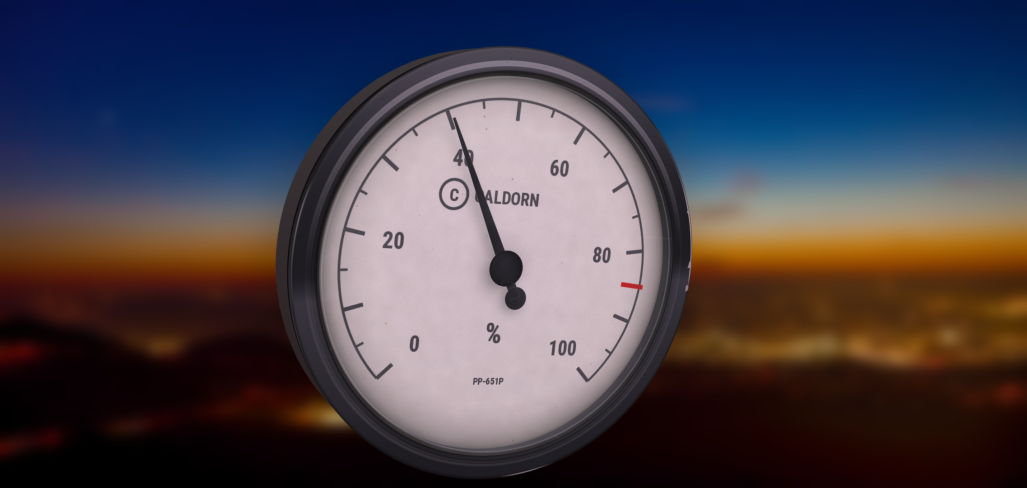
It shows 40; %
